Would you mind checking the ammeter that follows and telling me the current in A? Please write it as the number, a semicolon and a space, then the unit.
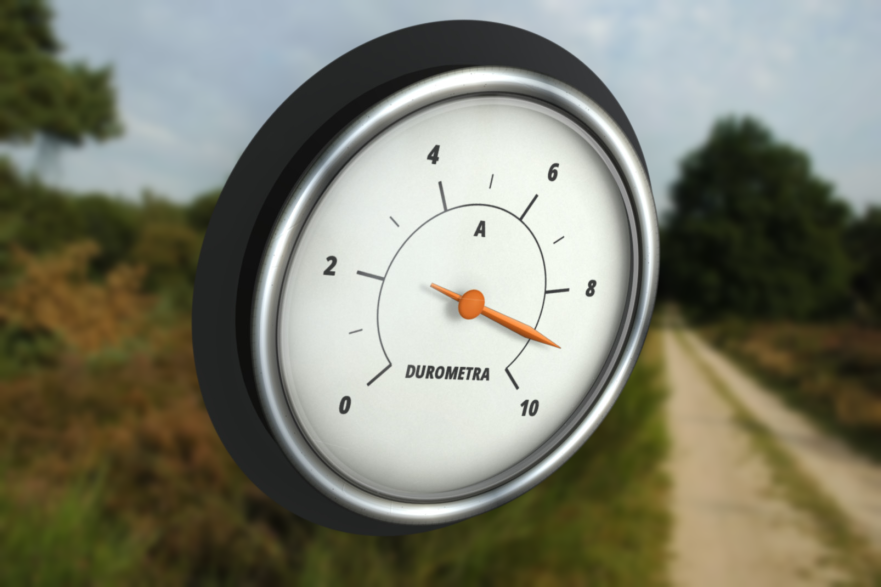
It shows 9; A
